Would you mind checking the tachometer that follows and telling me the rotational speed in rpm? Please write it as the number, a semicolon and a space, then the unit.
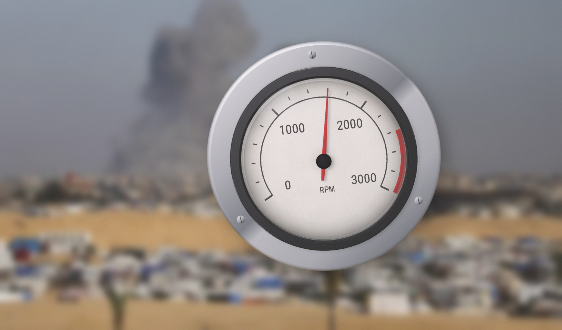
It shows 1600; rpm
